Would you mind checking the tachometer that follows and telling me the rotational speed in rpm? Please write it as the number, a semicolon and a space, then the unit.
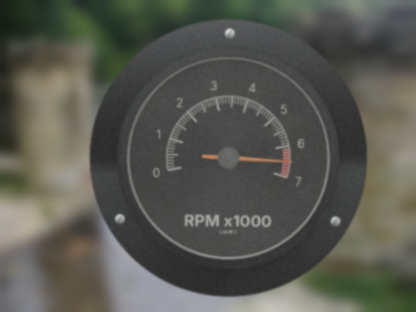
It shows 6500; rpm
